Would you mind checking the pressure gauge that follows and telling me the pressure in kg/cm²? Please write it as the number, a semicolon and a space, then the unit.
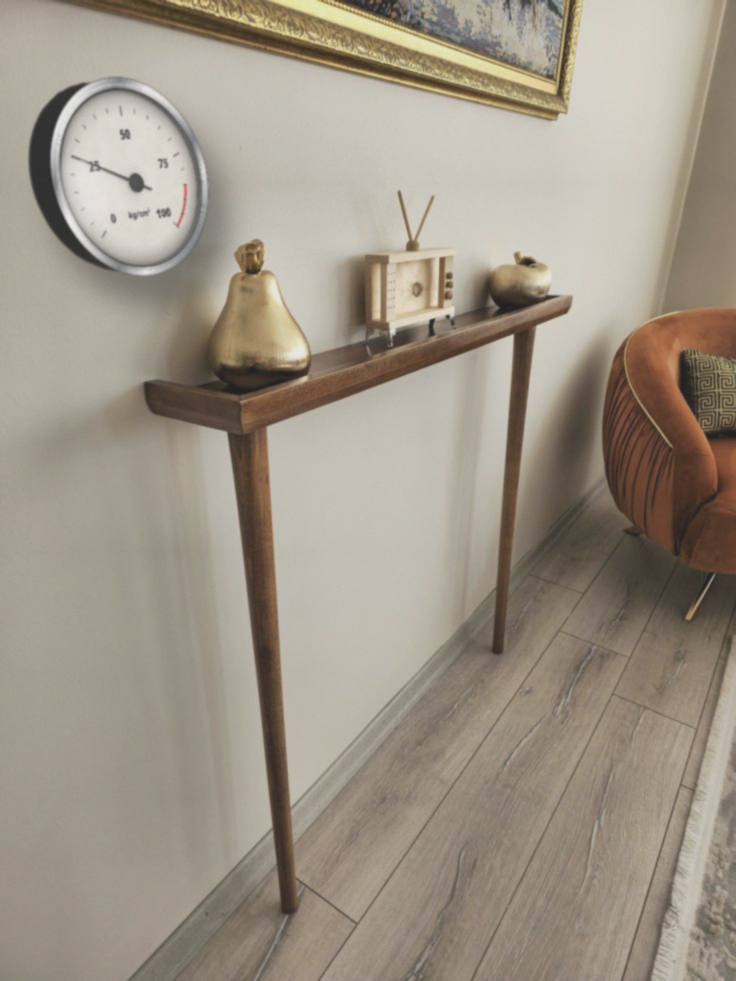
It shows 25; kg/cm²
